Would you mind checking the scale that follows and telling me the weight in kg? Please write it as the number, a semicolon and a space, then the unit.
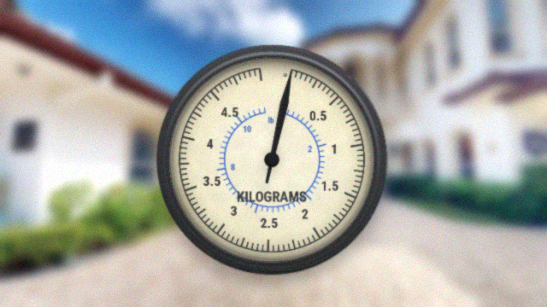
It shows 0; kg
